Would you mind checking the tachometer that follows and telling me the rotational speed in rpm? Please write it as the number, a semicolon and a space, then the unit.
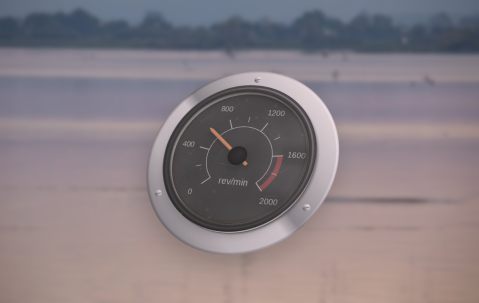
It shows 600; rpm
